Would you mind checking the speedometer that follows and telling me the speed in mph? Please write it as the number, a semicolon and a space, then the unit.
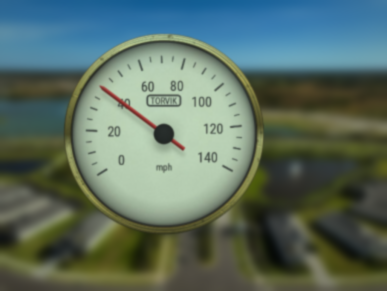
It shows 40; mph
